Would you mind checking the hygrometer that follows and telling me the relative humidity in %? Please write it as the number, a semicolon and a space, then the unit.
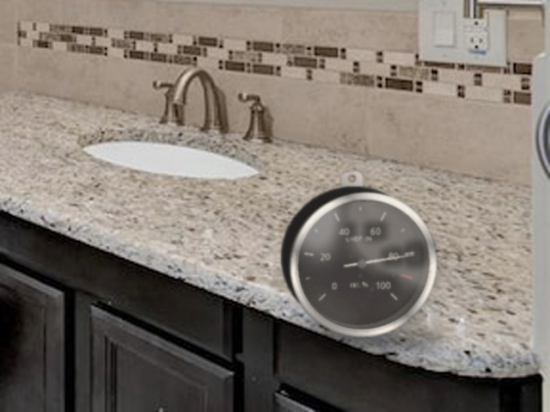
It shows 80; %
